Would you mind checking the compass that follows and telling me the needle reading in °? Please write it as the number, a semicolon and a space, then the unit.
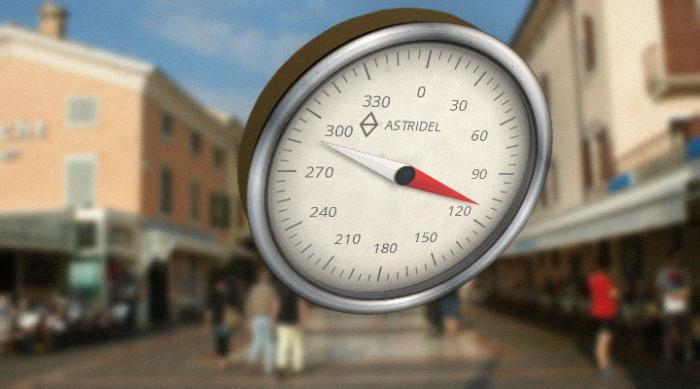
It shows 110; °
